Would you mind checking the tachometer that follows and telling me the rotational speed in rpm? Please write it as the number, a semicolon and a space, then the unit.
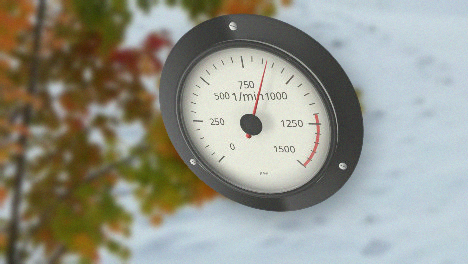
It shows 875; rpm
